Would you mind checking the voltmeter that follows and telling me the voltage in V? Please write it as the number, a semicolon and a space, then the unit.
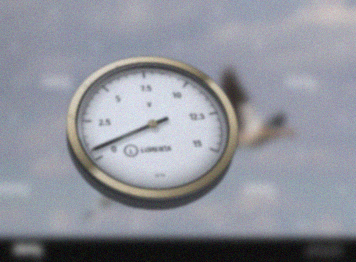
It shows 0.5; V
